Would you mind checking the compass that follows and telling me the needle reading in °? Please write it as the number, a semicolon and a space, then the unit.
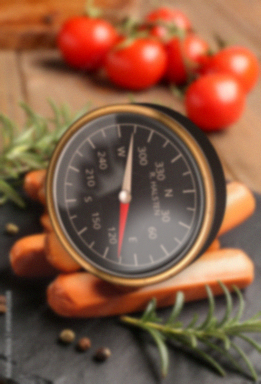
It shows 105; °
